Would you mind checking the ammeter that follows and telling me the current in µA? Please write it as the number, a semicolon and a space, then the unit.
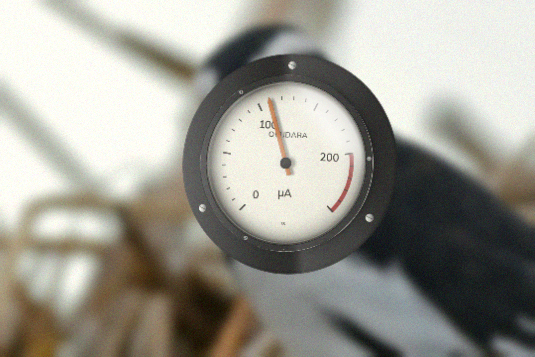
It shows 110; µA
